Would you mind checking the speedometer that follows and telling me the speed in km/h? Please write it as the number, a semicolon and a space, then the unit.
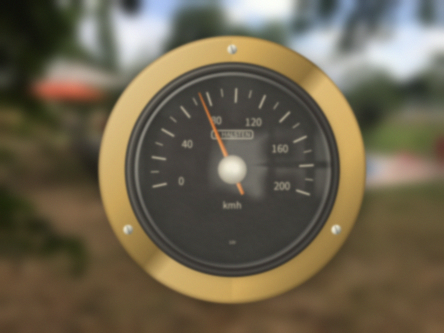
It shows 75; km/h
